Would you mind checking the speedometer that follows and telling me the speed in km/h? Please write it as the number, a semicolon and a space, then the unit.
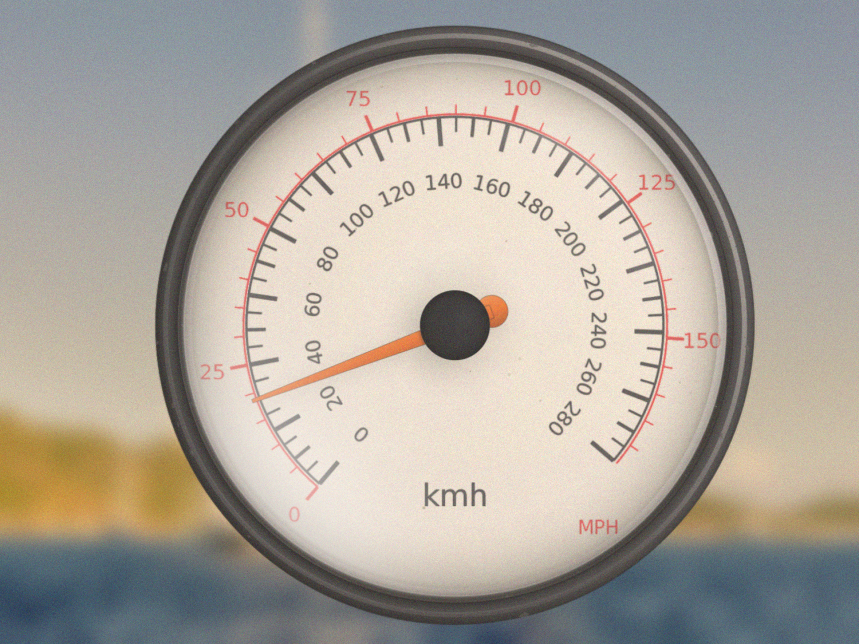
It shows 30; km/h
